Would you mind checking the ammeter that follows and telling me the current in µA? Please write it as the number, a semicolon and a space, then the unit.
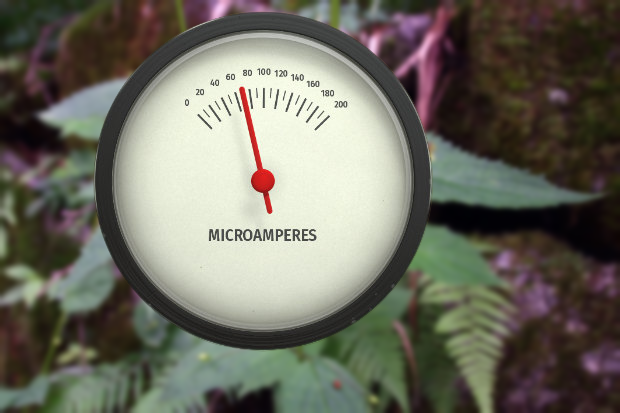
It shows 70; µA
